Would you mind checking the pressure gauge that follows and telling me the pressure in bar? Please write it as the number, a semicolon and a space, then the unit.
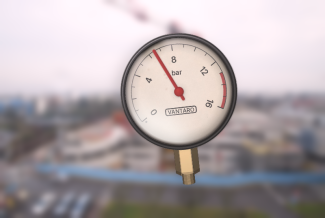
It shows 6.5; bar
